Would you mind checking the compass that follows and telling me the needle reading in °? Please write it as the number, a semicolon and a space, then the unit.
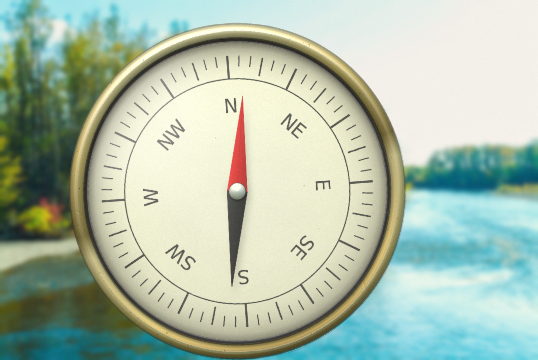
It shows 7.5; °
